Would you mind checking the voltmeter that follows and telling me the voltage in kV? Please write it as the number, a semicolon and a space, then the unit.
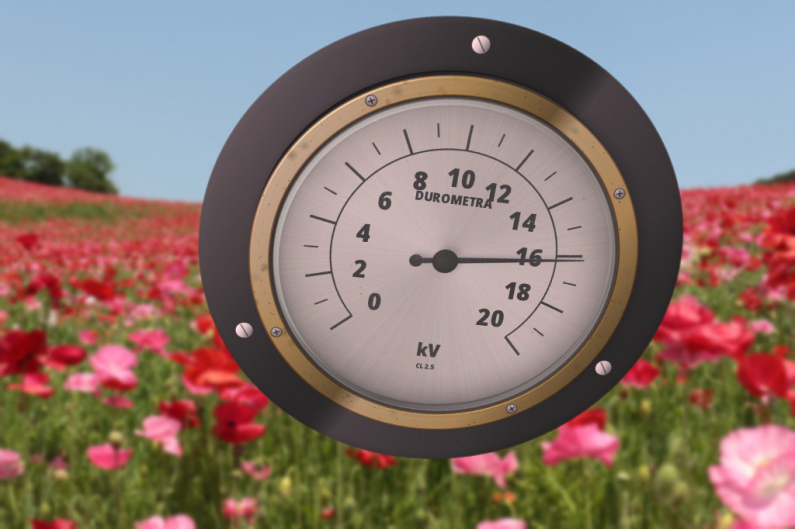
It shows 16; kV
